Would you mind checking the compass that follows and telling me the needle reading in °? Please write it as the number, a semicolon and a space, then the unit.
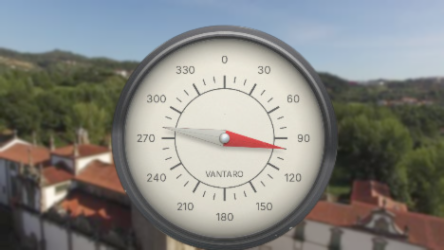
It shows 100; °
